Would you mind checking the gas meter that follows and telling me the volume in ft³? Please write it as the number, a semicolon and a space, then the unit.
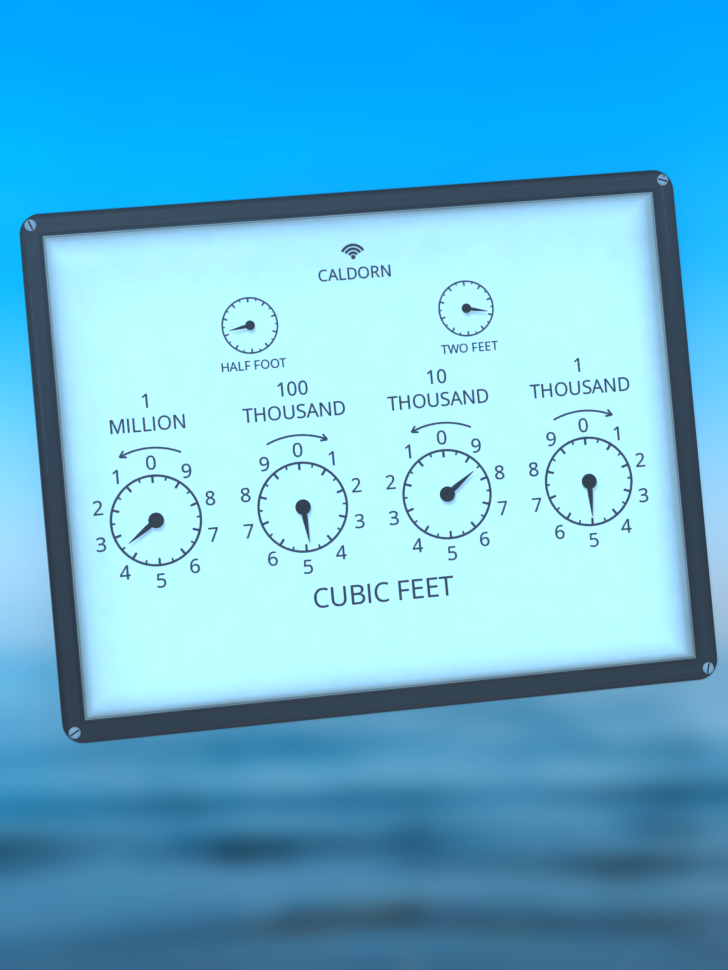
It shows 348500; ft³
